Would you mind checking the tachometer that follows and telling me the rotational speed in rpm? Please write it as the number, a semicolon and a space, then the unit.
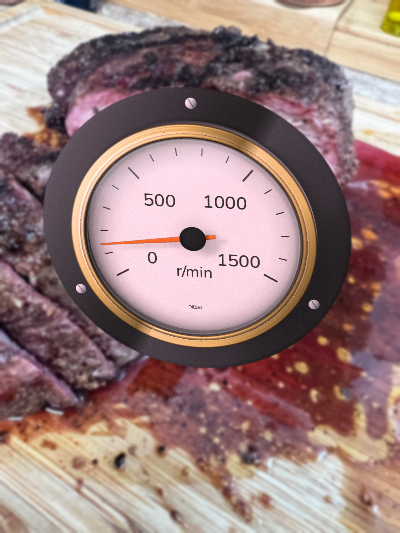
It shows 150; rpm
